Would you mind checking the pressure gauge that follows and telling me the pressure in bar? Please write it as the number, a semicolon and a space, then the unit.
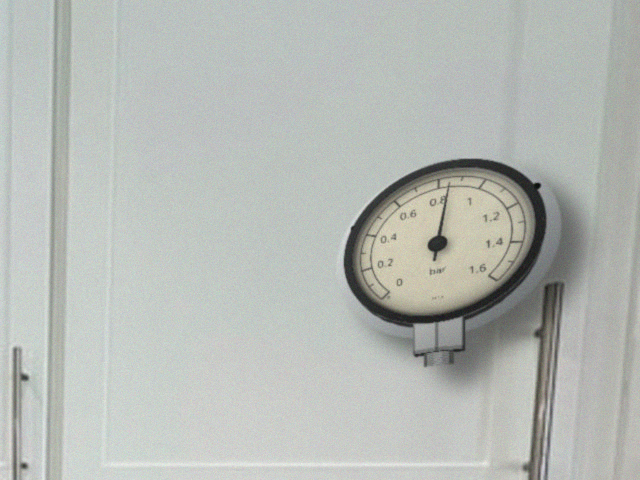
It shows 0.85; bar
